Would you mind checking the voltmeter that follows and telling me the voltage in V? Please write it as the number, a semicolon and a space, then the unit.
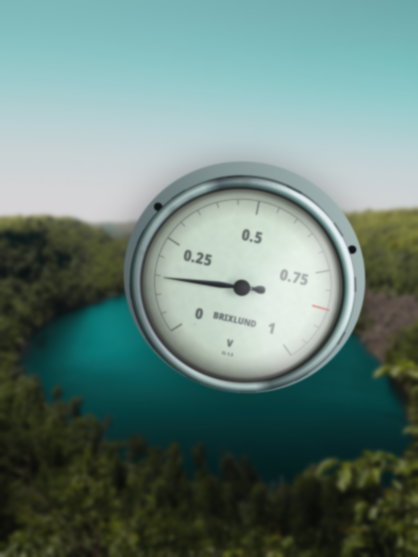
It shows 0.15; V
